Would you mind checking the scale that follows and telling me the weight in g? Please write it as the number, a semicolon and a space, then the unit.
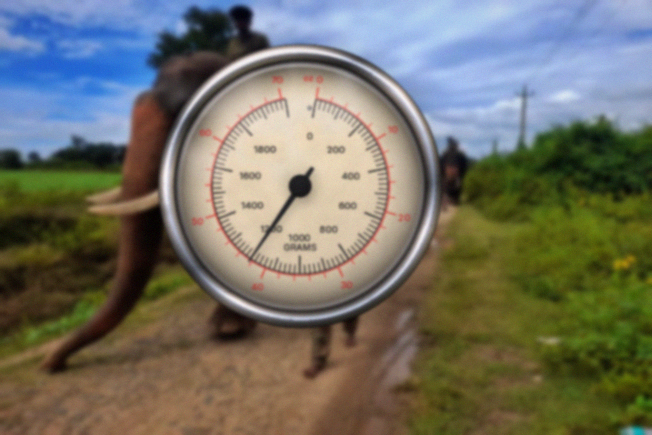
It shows 1200; g
